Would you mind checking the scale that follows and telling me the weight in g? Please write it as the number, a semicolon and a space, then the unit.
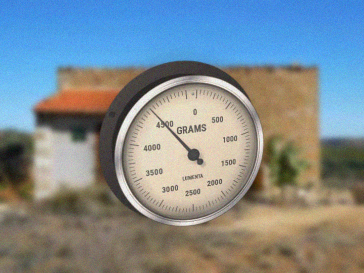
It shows 4500; g
